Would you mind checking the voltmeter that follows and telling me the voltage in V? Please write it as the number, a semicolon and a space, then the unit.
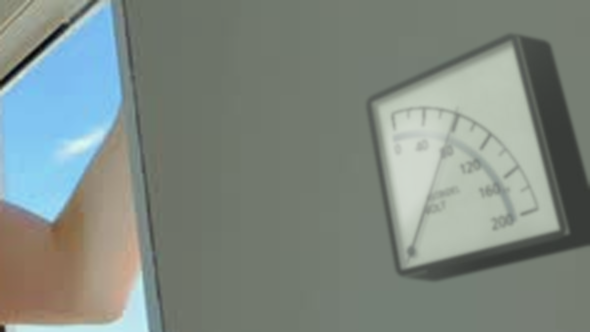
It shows 80; V
